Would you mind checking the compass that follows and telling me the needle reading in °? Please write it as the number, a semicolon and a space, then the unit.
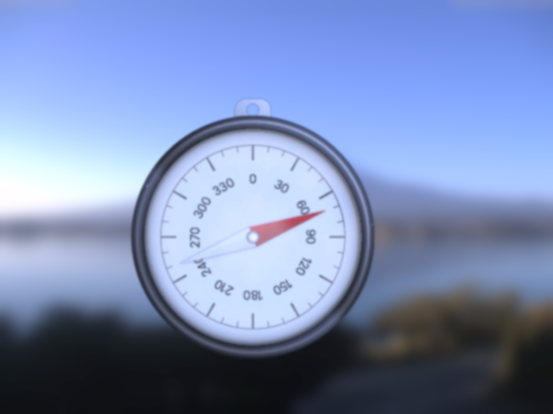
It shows 70; °
